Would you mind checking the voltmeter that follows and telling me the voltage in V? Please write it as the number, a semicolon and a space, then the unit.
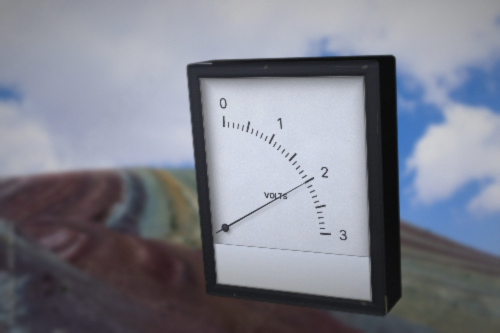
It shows 2; V
